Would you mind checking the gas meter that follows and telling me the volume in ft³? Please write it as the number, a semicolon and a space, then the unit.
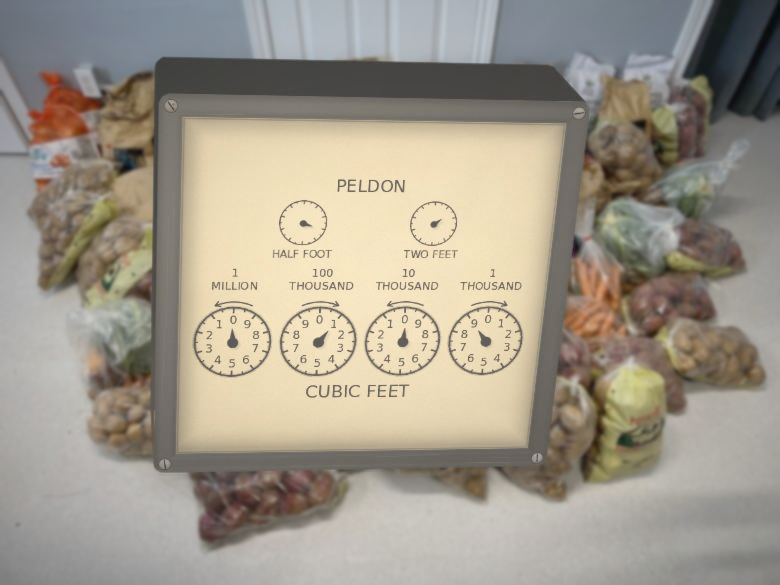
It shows 9900; ft³
